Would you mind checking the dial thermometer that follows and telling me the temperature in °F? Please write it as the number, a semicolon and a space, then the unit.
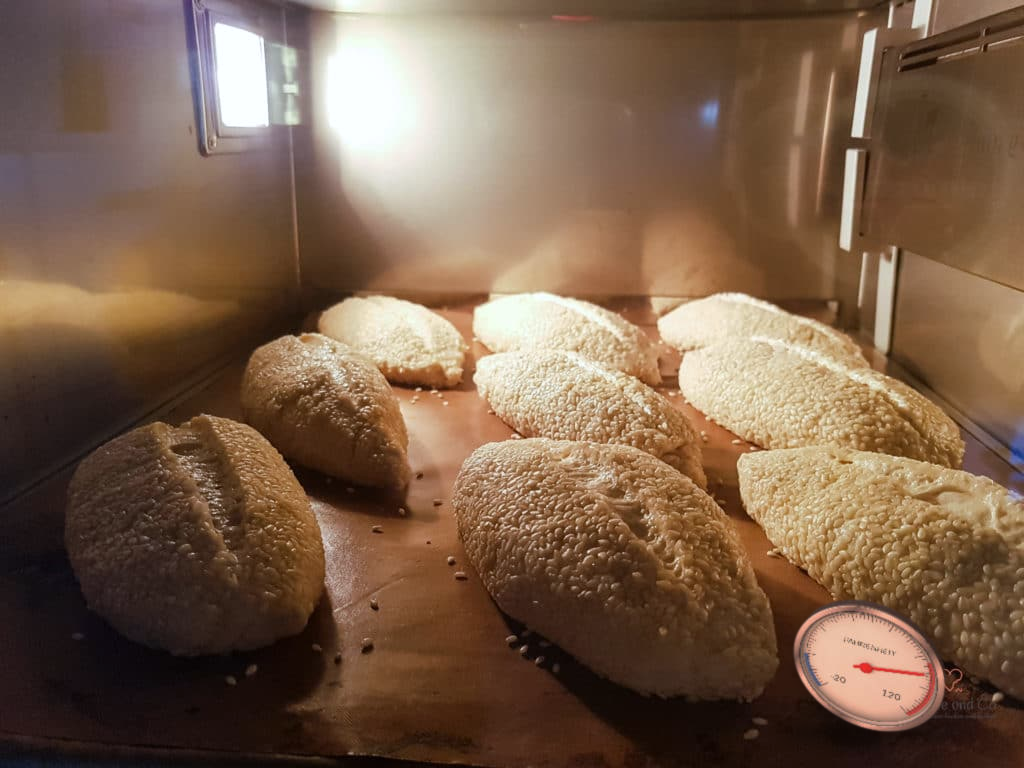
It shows 90; °F
